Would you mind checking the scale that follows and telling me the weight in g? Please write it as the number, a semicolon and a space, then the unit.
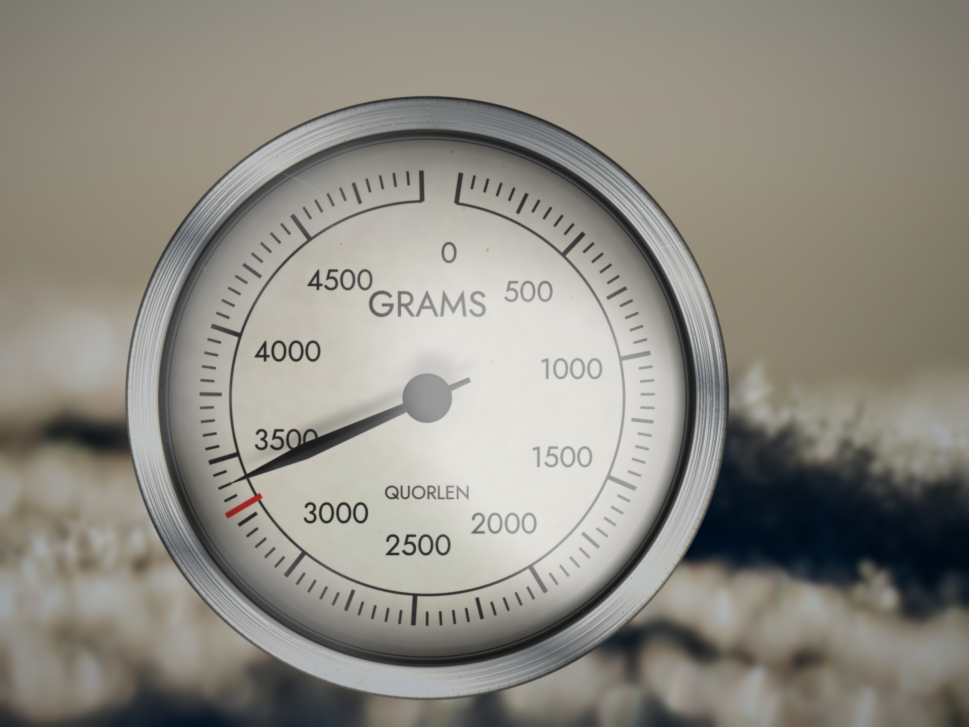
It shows 3400; g
